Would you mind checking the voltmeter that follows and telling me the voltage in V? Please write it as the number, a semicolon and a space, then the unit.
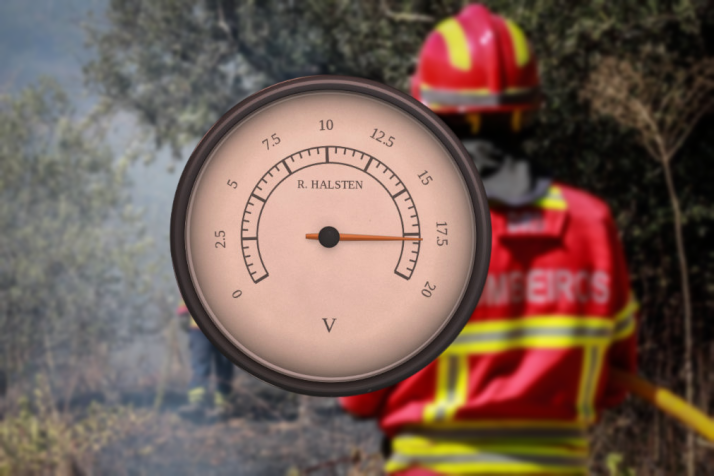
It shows 17.75; V
